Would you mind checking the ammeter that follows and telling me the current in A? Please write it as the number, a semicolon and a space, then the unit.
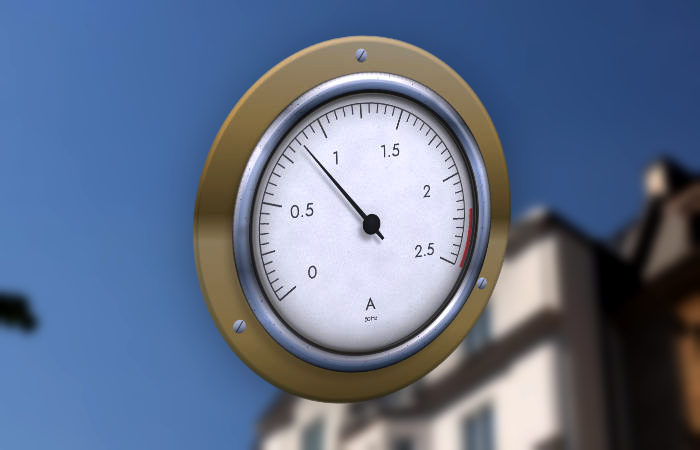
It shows 0.85; A
